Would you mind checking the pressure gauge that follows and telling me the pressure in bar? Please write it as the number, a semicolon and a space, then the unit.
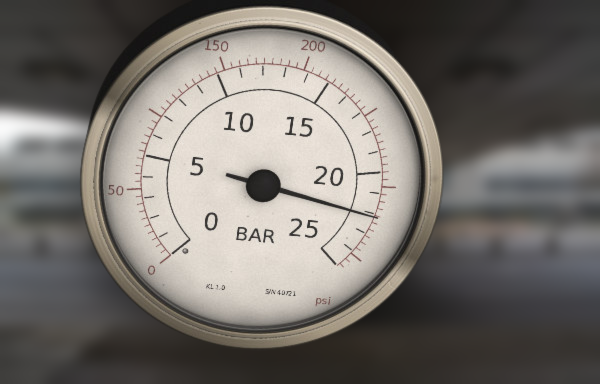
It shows 22; bar
